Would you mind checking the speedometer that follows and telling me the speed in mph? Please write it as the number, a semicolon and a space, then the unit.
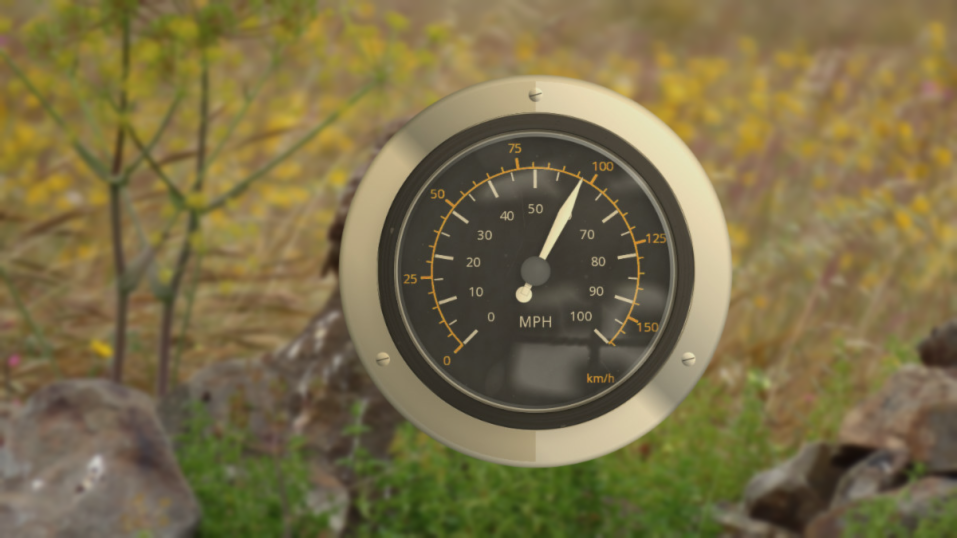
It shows 60; mph
